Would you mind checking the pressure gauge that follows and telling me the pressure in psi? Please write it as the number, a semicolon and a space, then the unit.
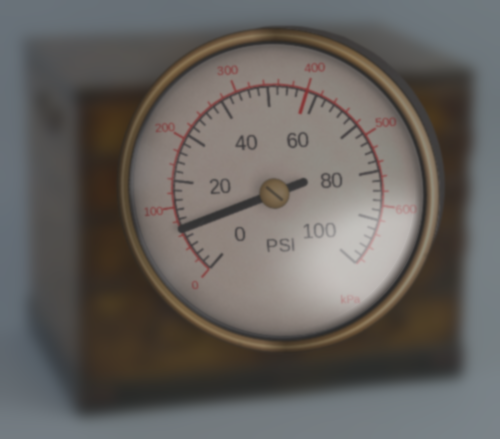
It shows 10; psi
